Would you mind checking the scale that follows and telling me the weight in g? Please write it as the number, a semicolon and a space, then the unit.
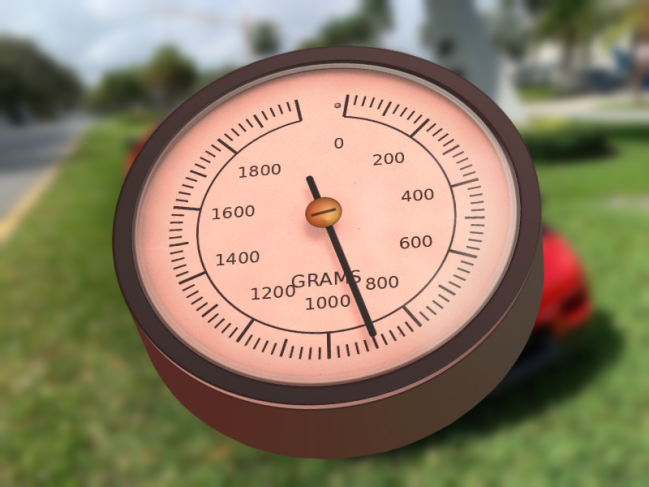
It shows 900; g
